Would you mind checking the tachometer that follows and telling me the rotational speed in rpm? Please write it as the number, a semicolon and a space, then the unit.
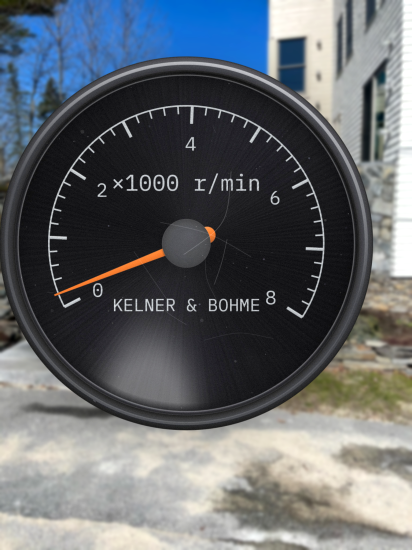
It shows 200; rpm
